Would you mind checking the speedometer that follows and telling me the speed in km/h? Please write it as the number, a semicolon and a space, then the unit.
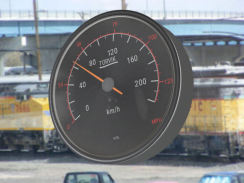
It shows 65; km/h
